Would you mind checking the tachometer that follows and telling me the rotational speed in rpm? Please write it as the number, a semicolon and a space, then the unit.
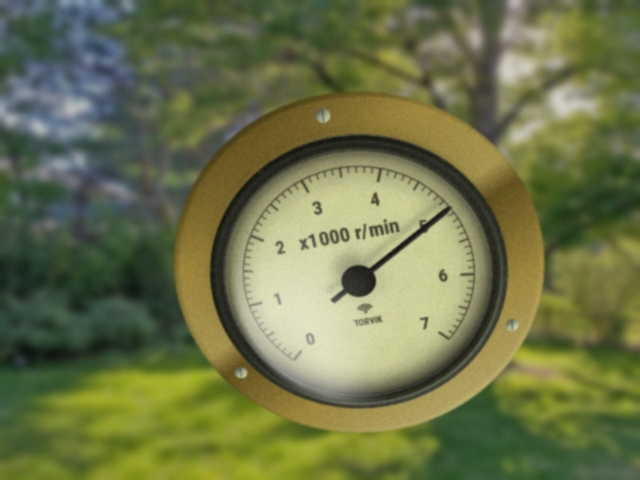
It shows 5000; rpm
